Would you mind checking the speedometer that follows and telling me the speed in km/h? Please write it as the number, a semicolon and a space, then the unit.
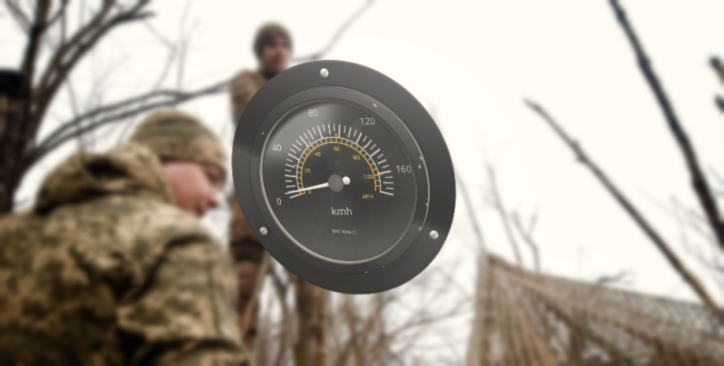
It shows 5; km/h
